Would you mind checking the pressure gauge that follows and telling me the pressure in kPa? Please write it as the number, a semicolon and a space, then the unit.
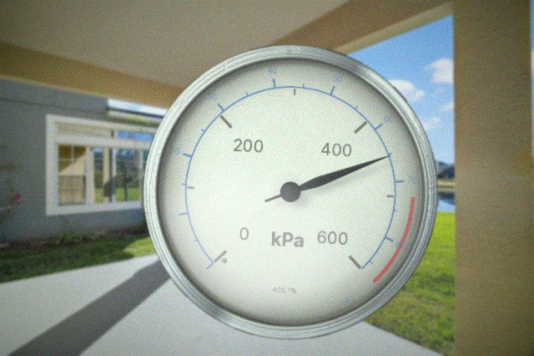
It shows 450; kPa
